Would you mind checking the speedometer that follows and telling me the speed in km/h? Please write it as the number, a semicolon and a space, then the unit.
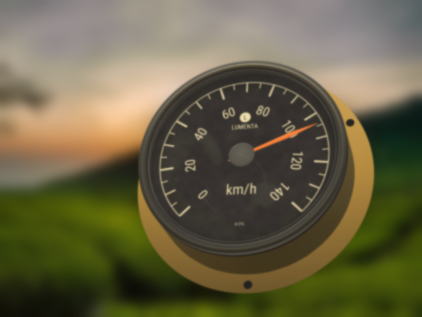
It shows 105; km/h
